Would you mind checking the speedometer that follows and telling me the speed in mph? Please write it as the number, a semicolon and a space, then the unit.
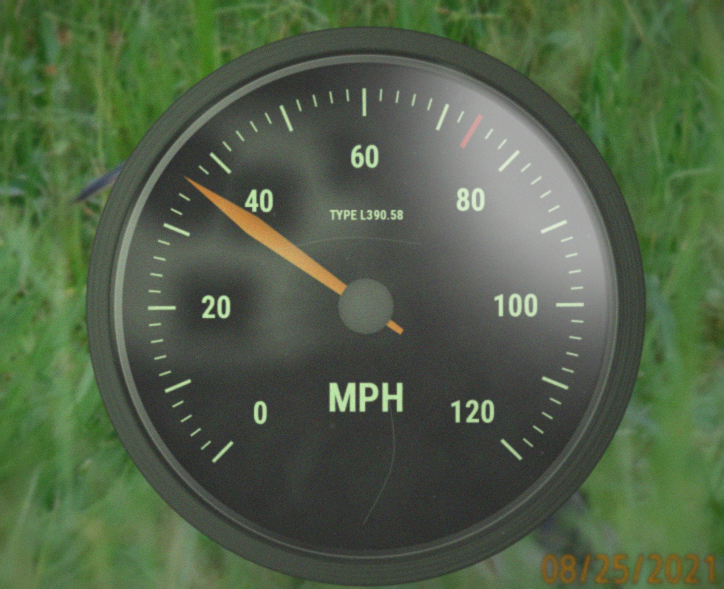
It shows 36; mph
